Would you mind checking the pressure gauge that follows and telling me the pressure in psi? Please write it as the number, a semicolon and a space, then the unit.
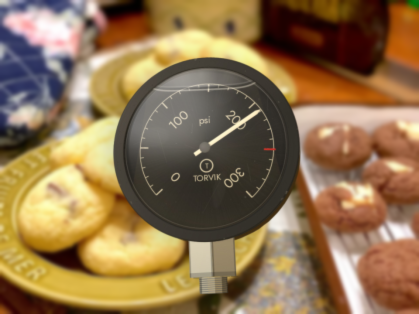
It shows 210; psi
